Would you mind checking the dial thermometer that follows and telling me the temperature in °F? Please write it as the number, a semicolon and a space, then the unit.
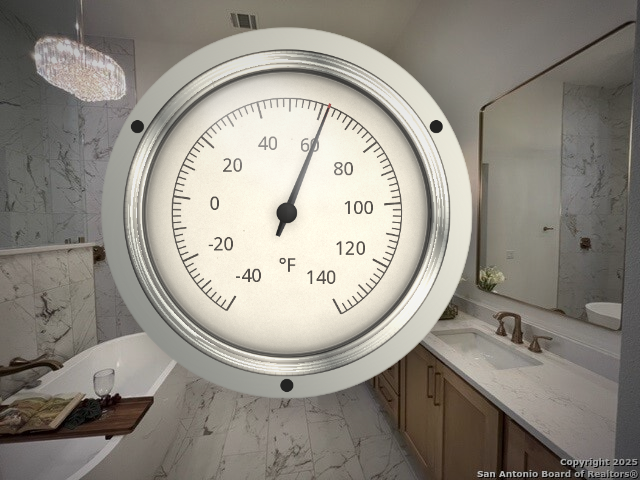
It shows 62; °F
